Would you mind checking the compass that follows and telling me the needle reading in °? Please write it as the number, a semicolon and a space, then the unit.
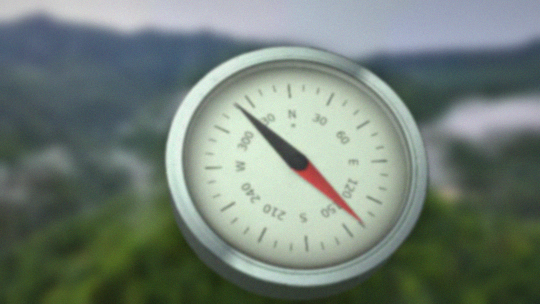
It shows 140; °
